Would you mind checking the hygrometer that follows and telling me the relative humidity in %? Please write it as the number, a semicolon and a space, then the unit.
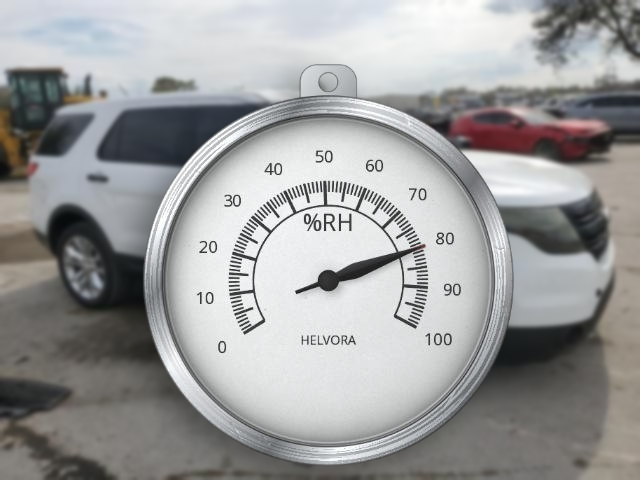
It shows 80; %
